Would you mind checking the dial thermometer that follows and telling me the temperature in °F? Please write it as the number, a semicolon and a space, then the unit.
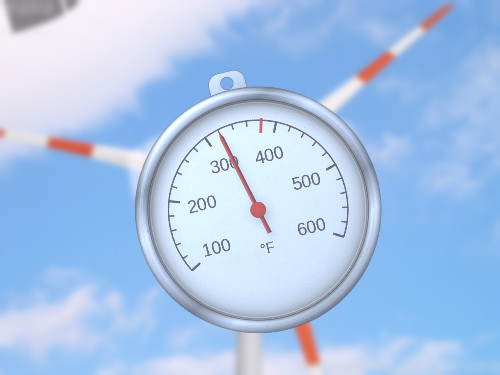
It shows 320; °F
